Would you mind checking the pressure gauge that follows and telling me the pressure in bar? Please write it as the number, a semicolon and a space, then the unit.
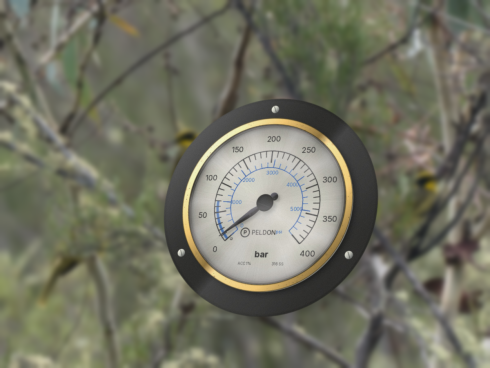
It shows 10; bar
